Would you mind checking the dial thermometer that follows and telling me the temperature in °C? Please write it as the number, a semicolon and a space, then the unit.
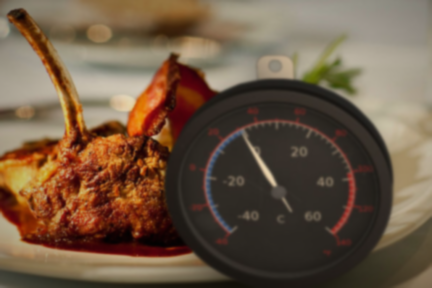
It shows 0; °C
